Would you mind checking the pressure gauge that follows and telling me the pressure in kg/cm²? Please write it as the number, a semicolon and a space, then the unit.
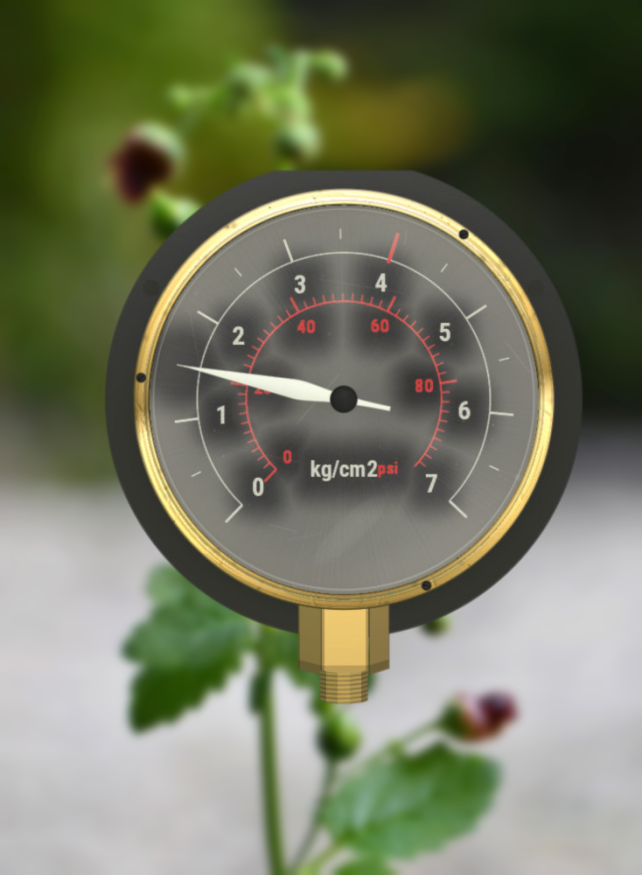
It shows 1.5; kg/cm²
